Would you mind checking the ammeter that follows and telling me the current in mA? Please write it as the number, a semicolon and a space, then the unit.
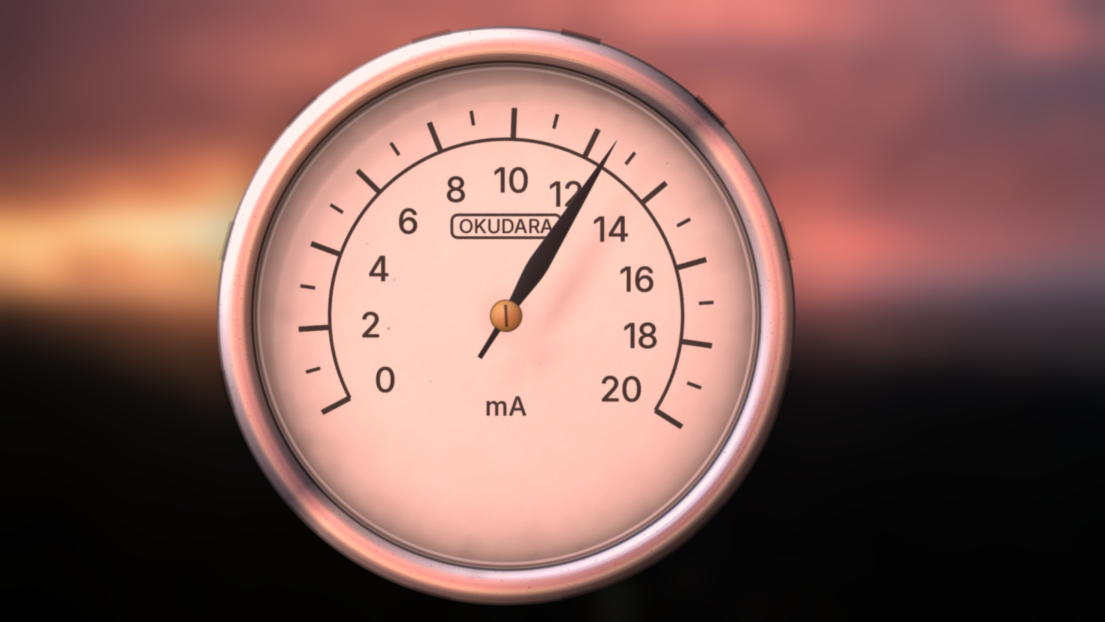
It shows 12.5; mA
